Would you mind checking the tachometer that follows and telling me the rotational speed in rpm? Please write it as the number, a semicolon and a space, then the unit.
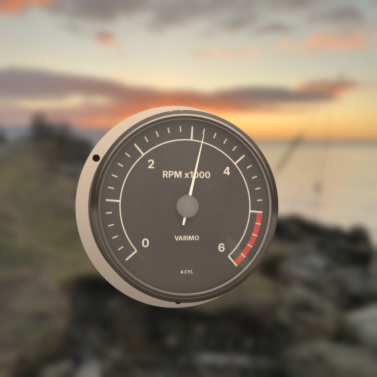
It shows 3200; rpm
